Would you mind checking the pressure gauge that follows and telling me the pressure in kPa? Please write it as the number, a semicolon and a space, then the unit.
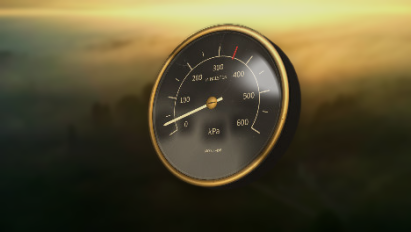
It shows 25; kPa
